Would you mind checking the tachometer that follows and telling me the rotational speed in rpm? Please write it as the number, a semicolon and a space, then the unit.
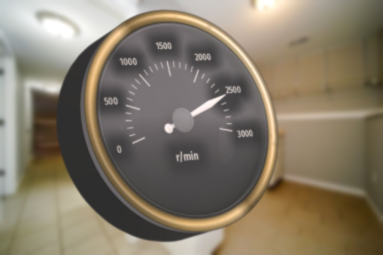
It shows 2500; rpm
